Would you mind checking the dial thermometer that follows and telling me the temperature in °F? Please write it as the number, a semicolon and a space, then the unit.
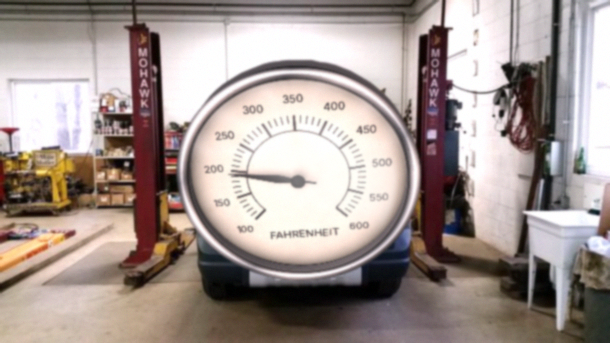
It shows 200; °F
